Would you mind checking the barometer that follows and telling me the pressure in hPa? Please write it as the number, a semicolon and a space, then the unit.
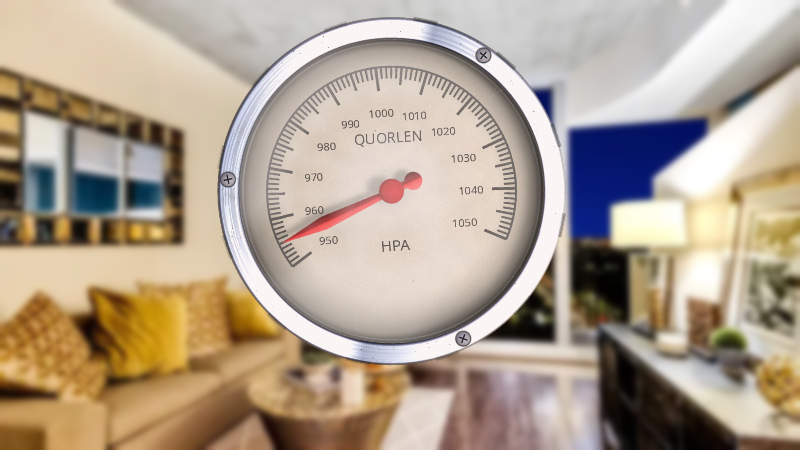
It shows 955; hPa
